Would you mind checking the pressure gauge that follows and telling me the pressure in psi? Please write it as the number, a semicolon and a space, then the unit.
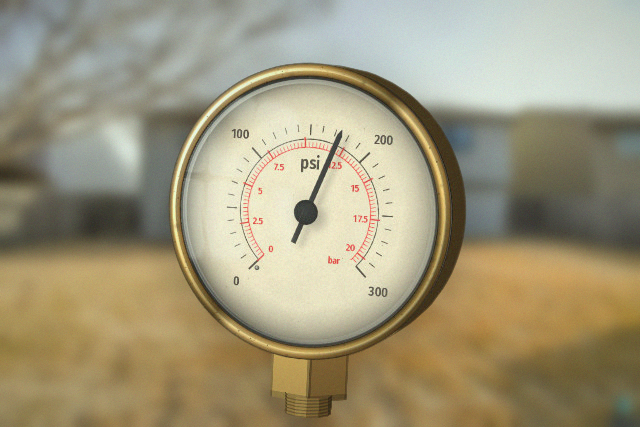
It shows 175; psi
